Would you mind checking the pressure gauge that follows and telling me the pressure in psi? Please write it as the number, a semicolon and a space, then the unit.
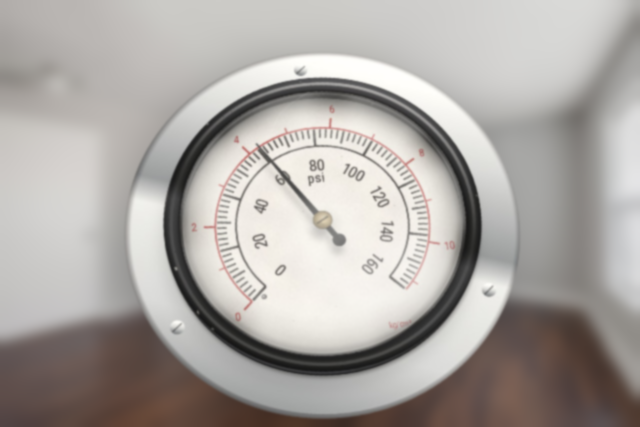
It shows 60; psi
